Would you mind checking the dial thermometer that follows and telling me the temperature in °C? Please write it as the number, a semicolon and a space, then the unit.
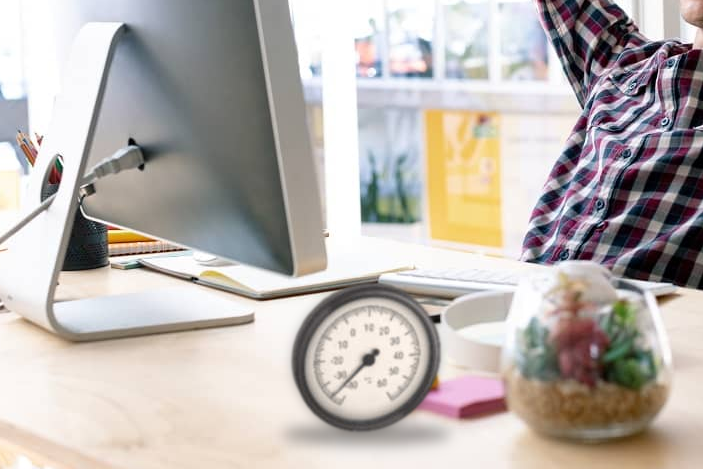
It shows -35; °C
